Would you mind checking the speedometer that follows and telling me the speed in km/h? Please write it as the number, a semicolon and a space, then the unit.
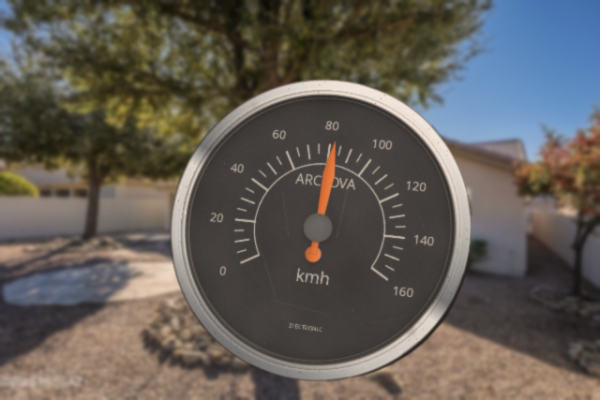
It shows 82.5; km/h
